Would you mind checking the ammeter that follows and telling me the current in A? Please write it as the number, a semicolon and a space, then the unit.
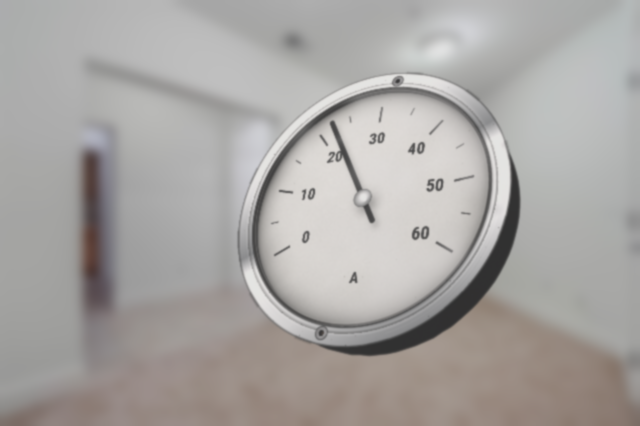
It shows 22.5; A
